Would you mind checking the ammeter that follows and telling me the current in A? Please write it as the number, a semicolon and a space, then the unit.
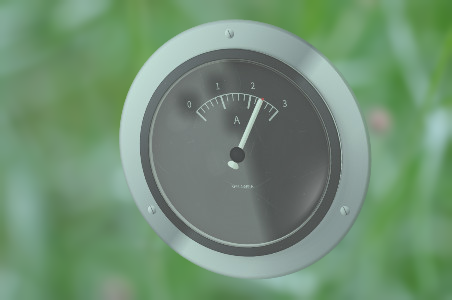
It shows 2.4; A
